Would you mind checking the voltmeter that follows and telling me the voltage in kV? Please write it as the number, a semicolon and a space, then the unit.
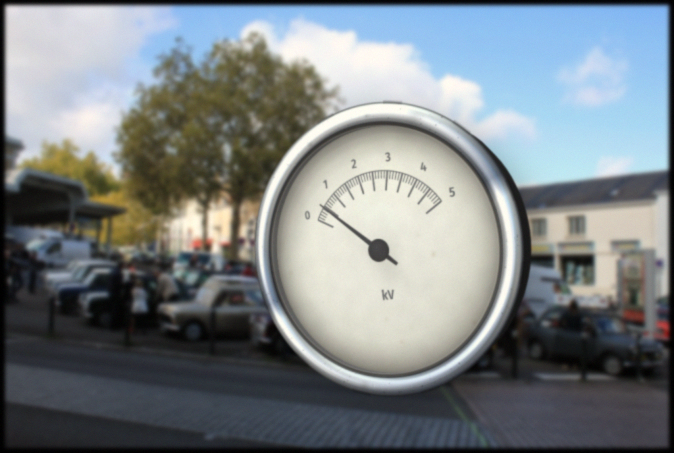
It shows 0.5; kV
